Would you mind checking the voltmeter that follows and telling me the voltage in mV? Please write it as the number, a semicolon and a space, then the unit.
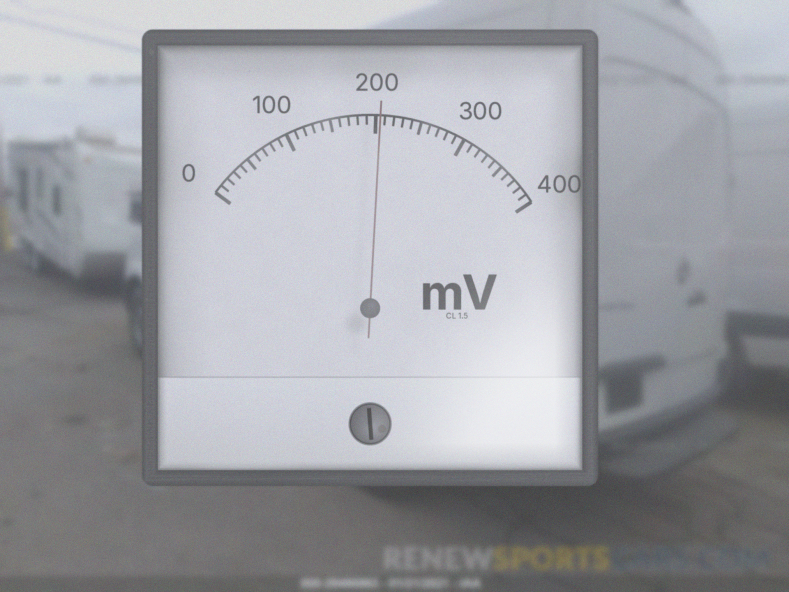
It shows 205; mV
